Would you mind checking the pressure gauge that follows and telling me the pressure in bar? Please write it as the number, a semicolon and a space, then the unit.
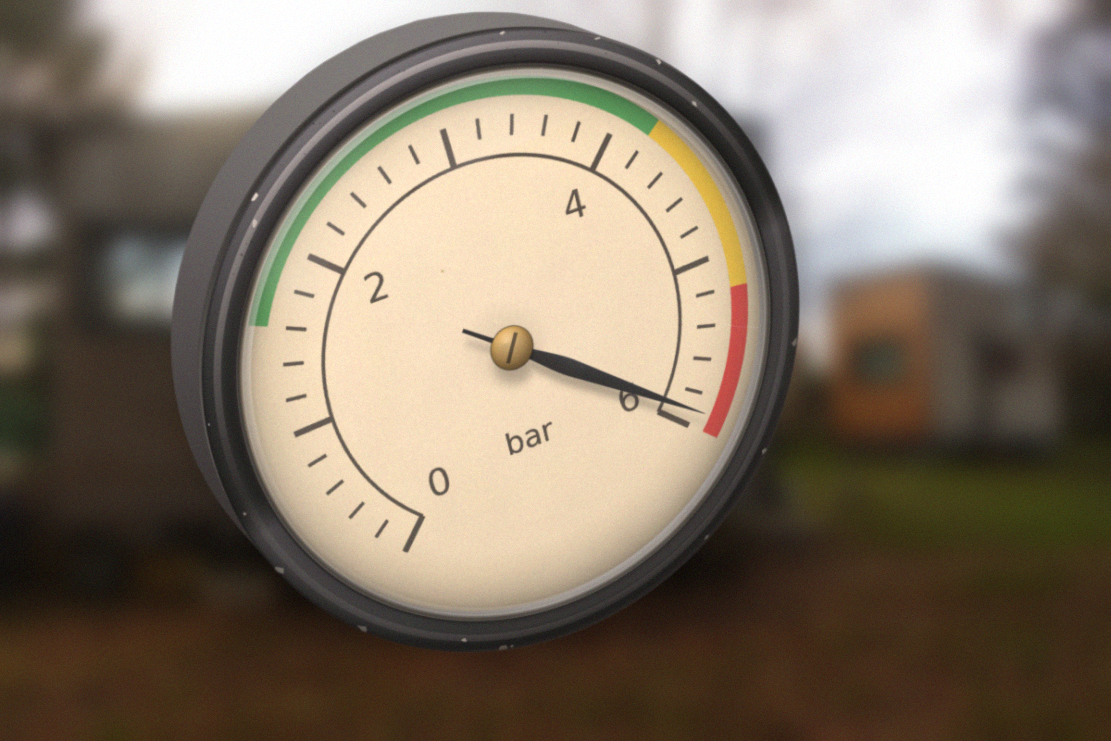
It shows 5.9; bar
